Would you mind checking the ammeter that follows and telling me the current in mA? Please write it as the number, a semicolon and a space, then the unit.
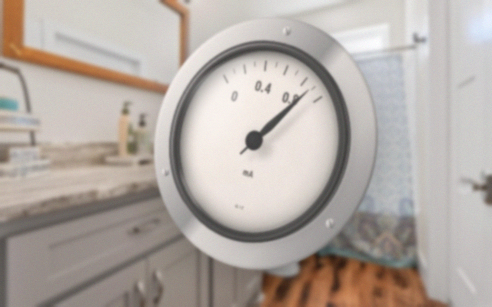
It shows 0.9; mA
